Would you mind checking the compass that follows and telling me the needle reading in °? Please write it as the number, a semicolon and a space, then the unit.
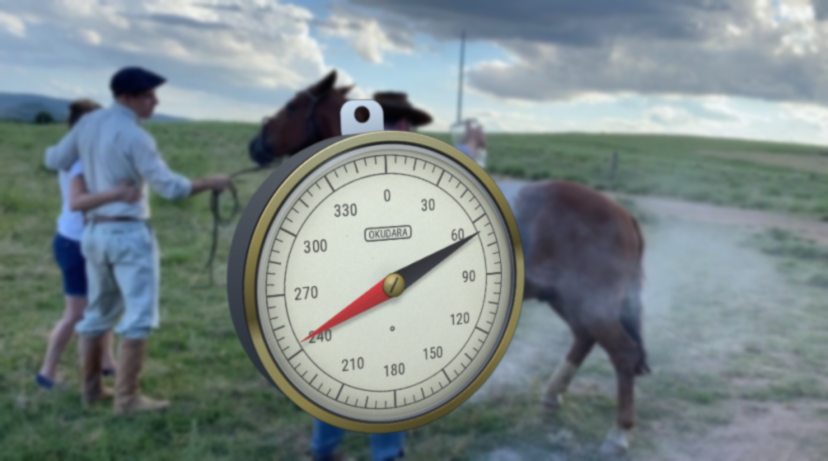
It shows 245; °
